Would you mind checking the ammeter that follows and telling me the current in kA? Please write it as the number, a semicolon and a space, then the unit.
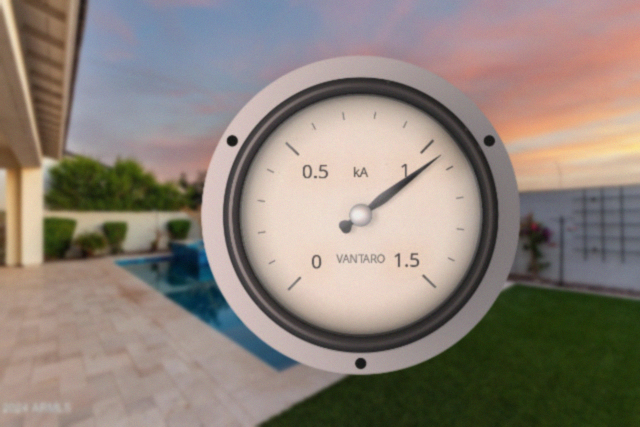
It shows 1.05; kA
